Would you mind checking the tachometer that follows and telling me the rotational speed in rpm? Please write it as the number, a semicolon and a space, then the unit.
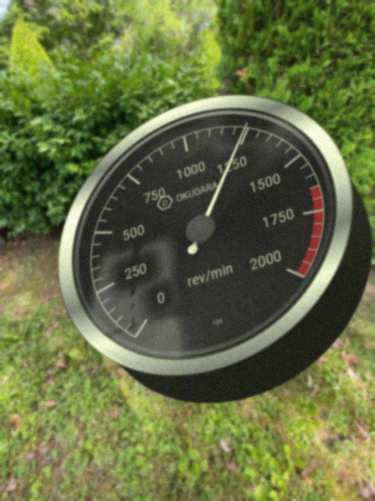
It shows 1250; rpm
